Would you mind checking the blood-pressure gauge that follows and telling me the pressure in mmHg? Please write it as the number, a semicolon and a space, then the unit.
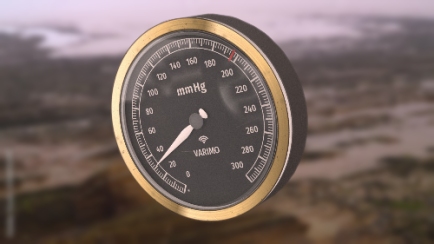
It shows 30; mmHg
